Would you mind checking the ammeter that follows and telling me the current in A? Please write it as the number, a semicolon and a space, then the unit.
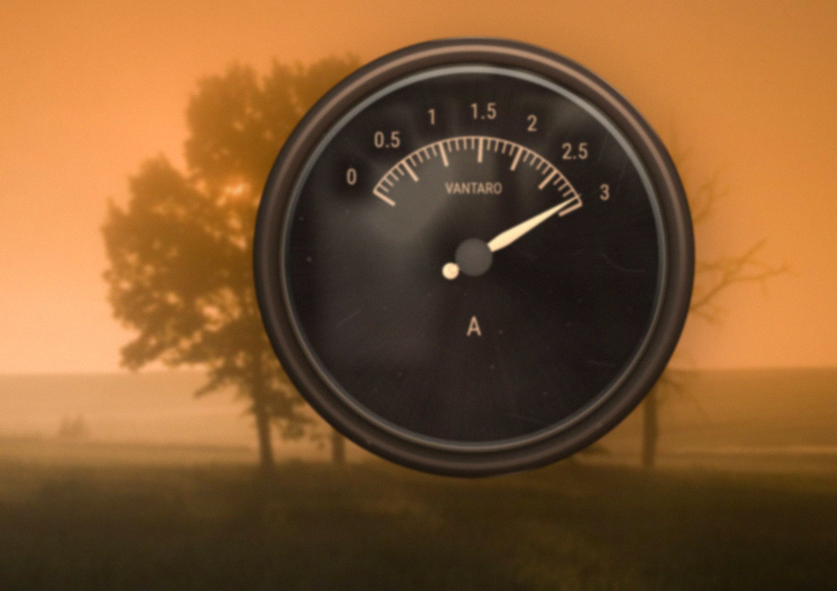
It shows 2.9; A
